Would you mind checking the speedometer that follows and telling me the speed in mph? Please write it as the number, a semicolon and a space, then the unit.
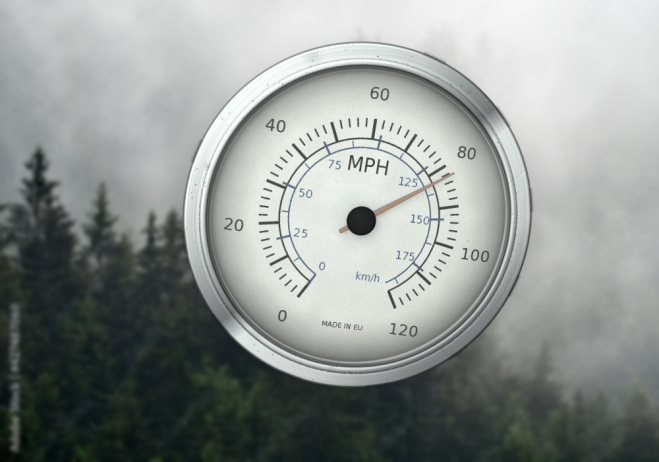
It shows 82; mph
